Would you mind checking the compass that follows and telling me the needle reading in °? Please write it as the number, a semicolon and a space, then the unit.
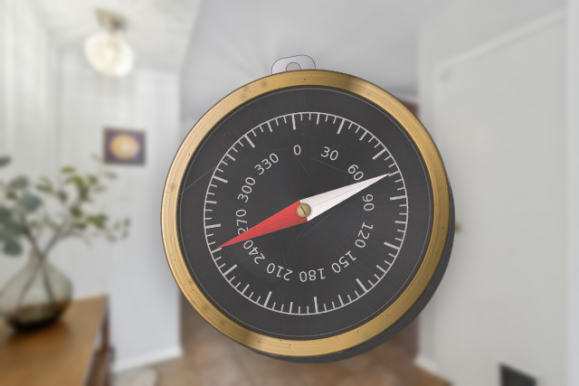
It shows 255; °
